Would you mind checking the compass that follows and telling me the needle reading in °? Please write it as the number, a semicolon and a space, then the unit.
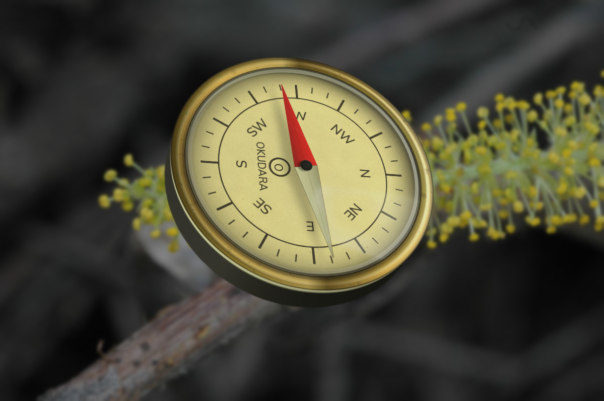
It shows 260; °
